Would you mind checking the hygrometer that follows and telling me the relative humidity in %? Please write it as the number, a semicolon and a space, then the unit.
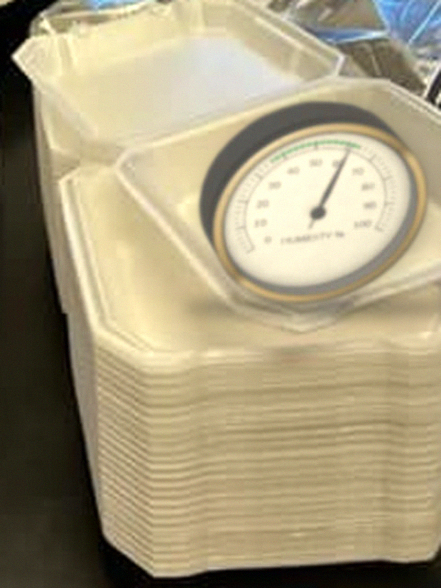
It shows 60; %
